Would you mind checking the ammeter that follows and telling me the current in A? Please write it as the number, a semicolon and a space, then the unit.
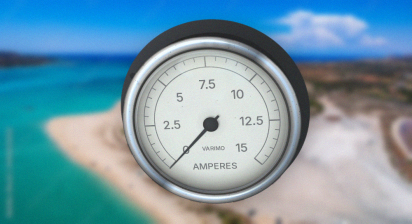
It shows 0; A
